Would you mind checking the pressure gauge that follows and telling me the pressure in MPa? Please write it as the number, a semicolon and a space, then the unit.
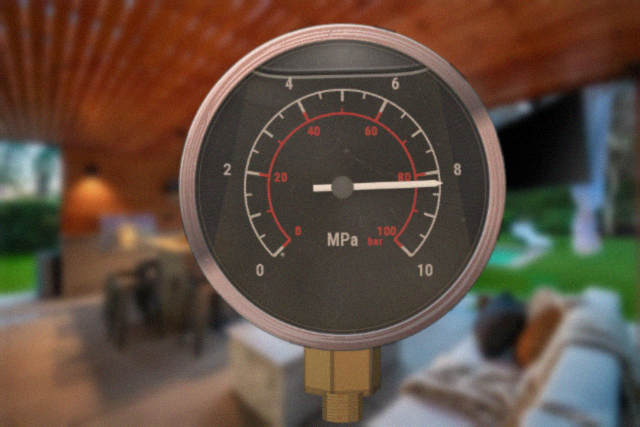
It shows 8.25; MPa
